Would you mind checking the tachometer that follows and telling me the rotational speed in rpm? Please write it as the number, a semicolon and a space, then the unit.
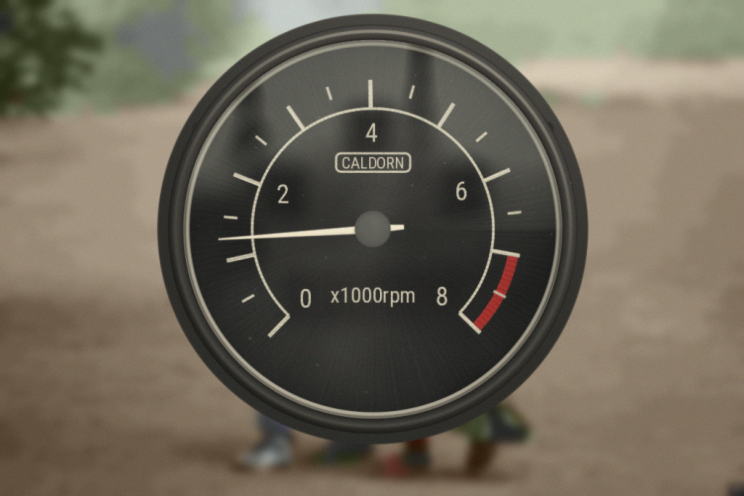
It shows 1250; rpm
